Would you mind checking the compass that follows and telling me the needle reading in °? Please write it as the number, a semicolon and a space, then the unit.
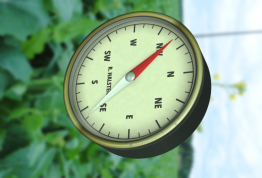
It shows 320; °
